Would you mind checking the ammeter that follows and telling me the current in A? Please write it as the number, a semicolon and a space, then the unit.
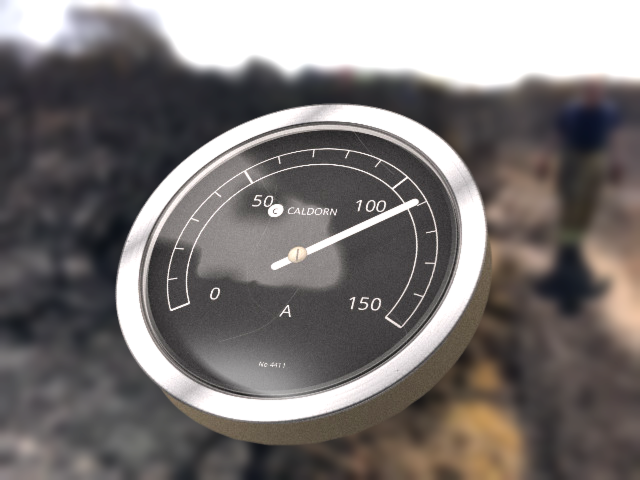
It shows 110; A
